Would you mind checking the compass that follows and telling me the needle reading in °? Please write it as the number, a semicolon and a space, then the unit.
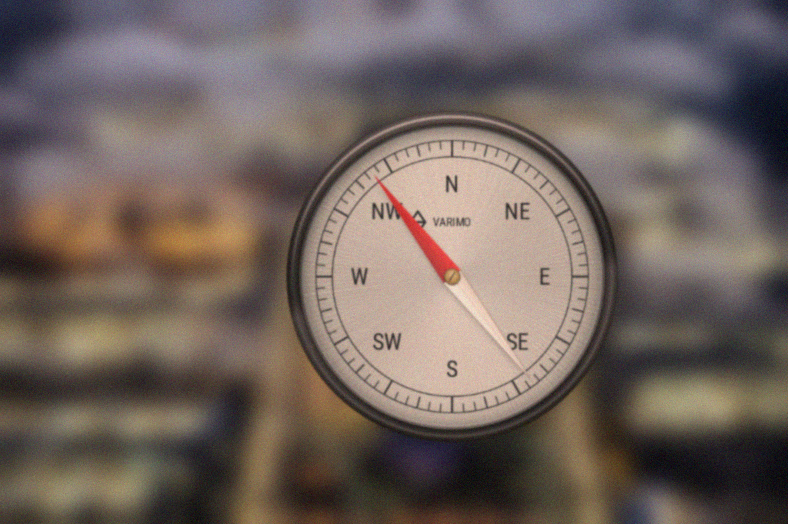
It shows 322.5; °
